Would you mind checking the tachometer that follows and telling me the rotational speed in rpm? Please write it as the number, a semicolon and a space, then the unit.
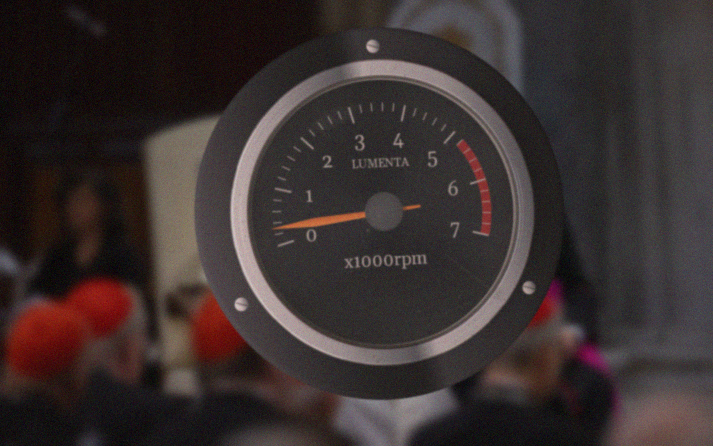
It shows 300; rpm
